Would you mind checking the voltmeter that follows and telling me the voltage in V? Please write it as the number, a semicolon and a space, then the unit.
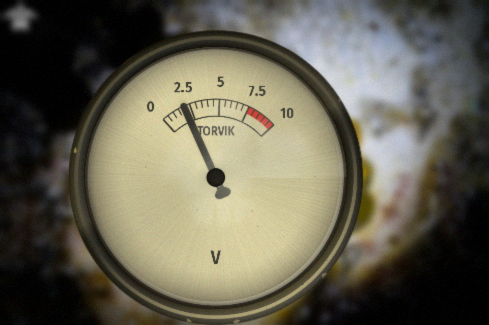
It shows 2; V
